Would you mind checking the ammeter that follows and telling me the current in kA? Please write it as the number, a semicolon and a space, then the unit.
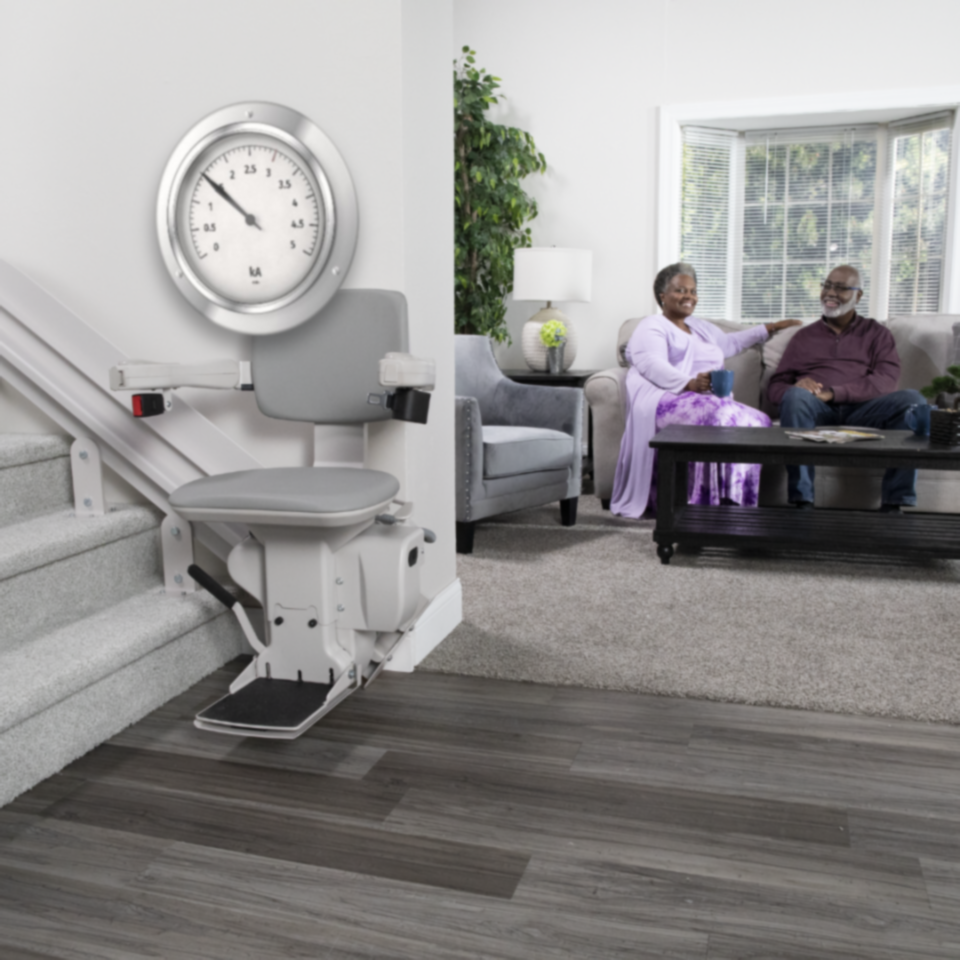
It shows 1.5; kA
